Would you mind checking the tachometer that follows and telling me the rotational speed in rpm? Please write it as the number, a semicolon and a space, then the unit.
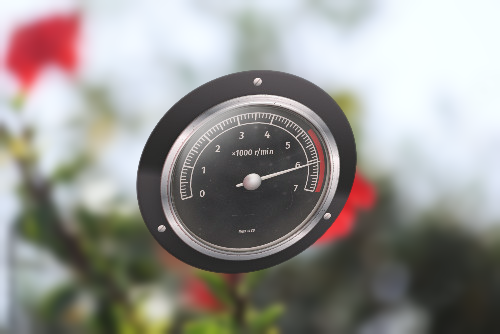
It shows 6000; rpm
